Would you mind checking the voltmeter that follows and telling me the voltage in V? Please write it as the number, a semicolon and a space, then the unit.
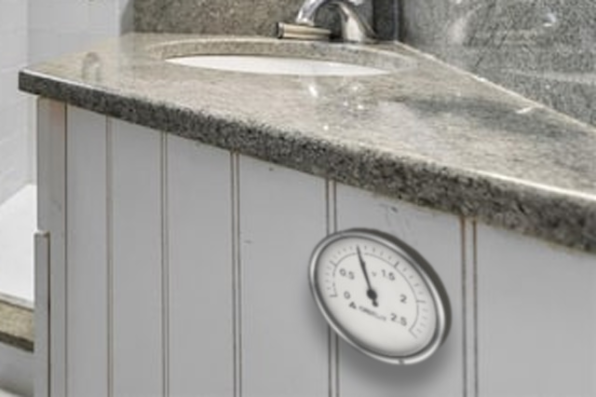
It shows 1; V
